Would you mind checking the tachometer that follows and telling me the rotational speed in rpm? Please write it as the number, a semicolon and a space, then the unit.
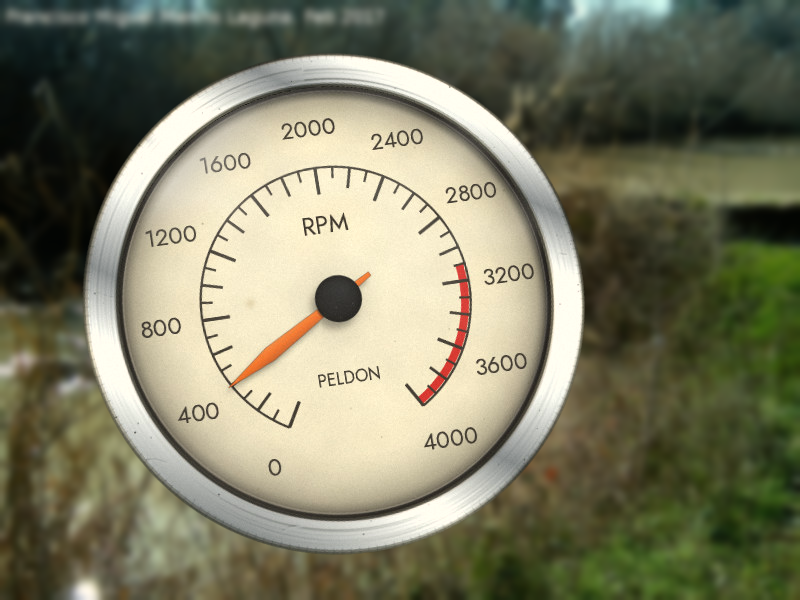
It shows 400; rpm
